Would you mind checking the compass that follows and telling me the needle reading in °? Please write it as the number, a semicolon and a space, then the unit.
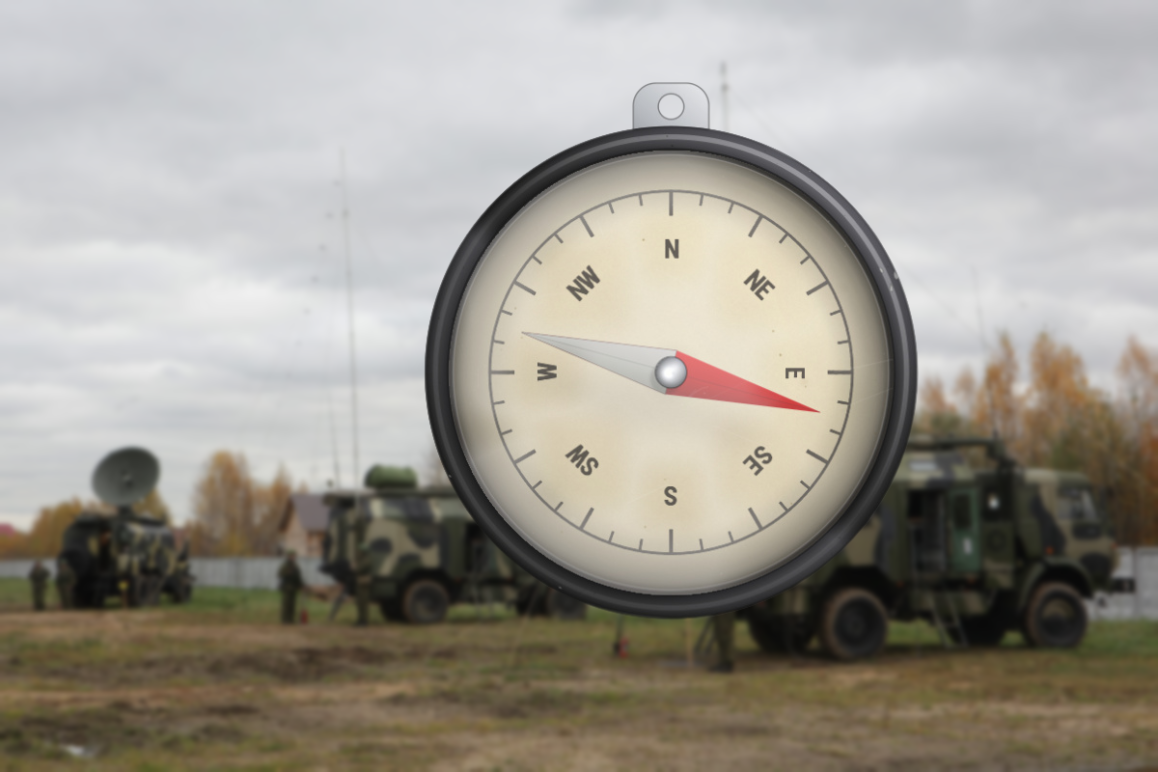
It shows 105; °
